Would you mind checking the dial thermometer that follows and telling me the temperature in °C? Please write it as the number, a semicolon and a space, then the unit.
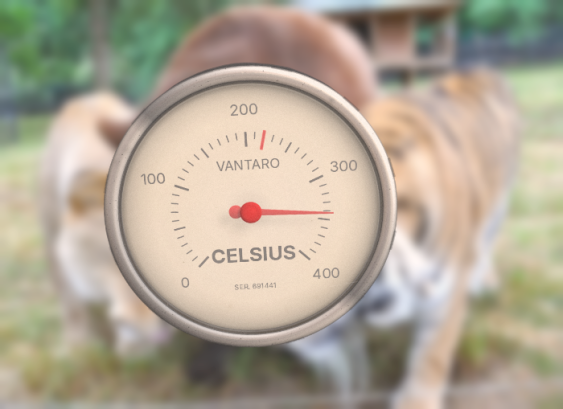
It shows 340; °C
